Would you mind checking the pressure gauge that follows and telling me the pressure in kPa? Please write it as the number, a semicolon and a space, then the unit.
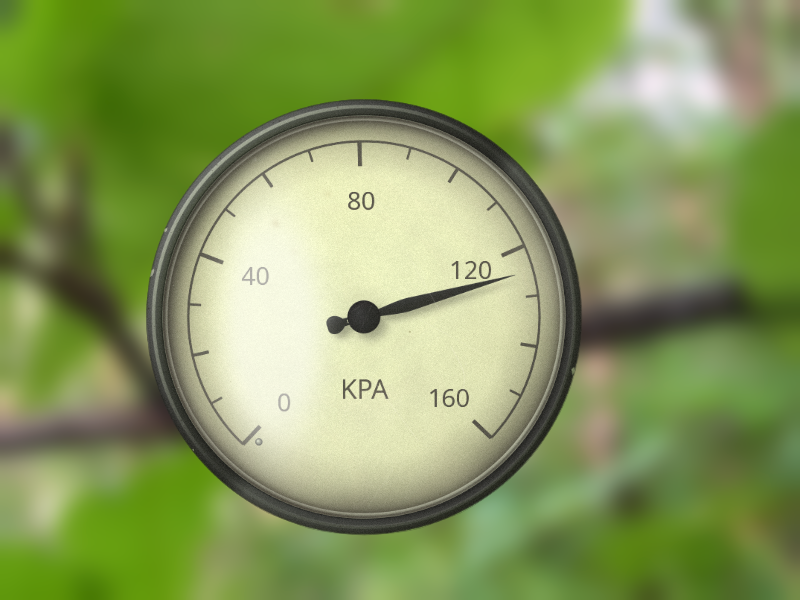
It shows 125; kPa
